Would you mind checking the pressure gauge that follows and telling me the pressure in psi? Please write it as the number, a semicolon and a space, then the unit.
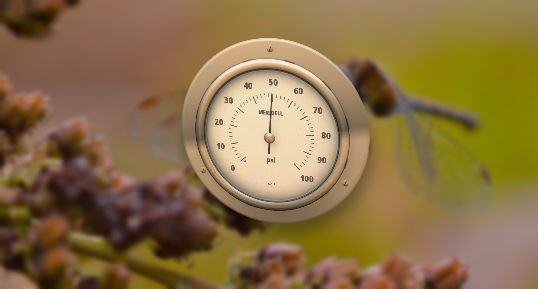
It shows 50; psi
